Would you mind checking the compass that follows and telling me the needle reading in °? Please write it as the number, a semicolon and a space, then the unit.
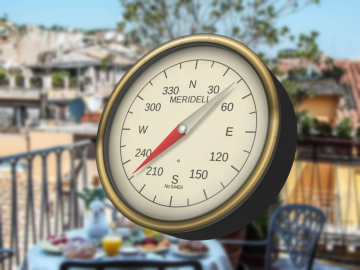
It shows 225; °
